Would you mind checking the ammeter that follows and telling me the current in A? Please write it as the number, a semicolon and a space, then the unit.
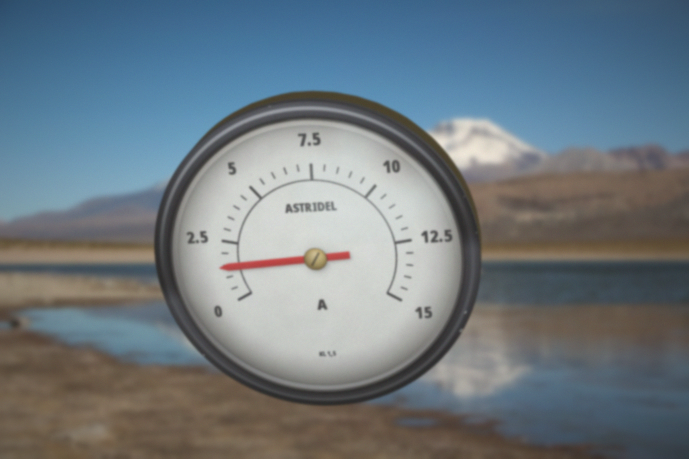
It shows 1.5; A
